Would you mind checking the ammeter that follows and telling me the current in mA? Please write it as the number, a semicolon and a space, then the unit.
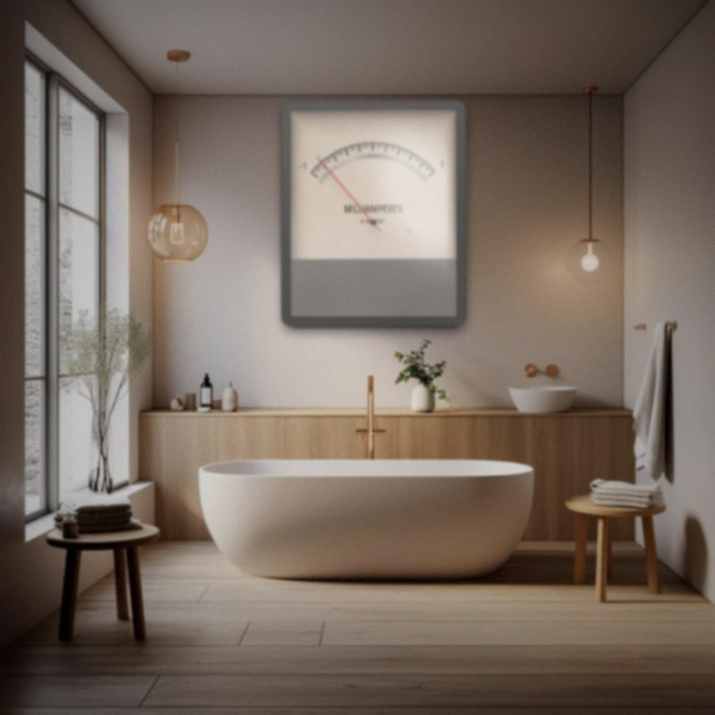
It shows -0.8; mA
